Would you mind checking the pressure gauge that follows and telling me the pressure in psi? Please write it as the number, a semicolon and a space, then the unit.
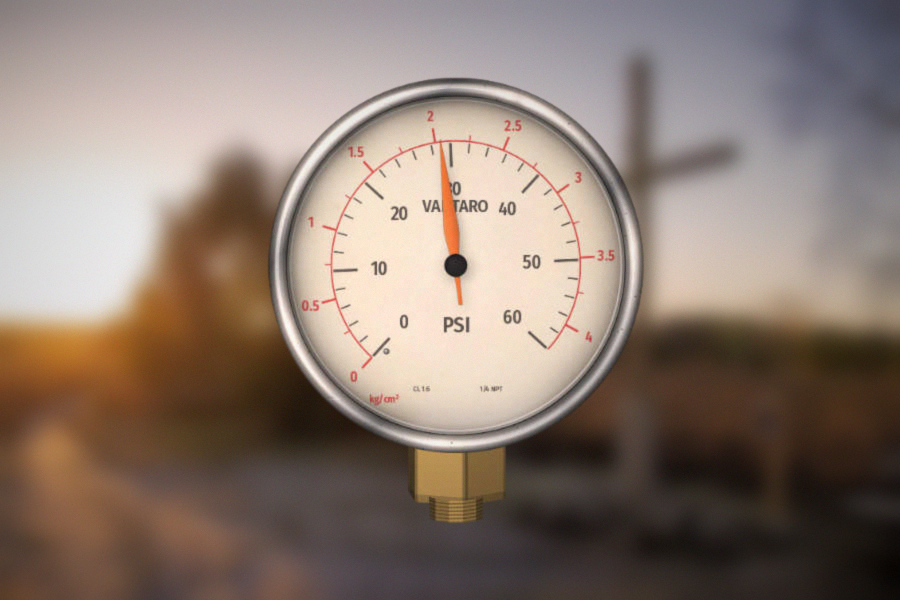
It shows 29; psi
